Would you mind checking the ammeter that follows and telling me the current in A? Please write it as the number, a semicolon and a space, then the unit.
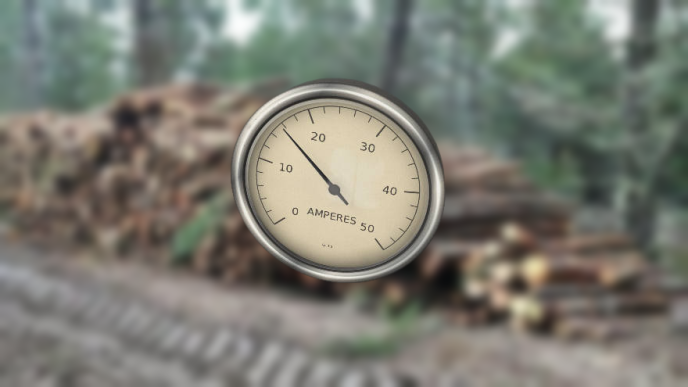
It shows 16; A
